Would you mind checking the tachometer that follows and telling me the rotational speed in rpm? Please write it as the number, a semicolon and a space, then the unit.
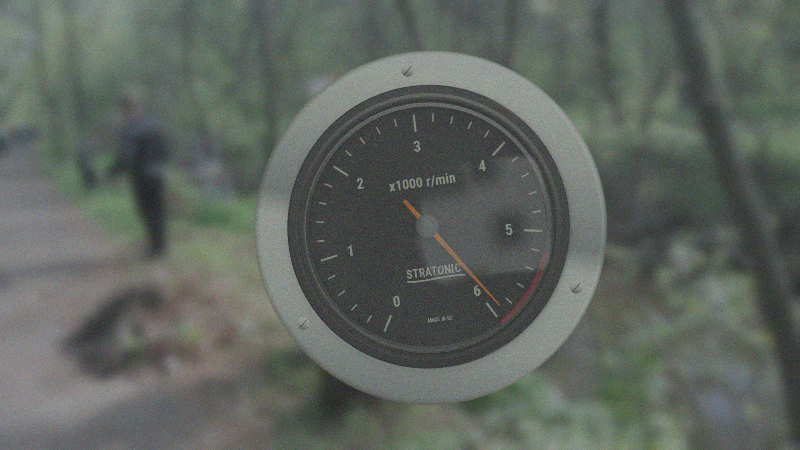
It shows 5900; rpm
